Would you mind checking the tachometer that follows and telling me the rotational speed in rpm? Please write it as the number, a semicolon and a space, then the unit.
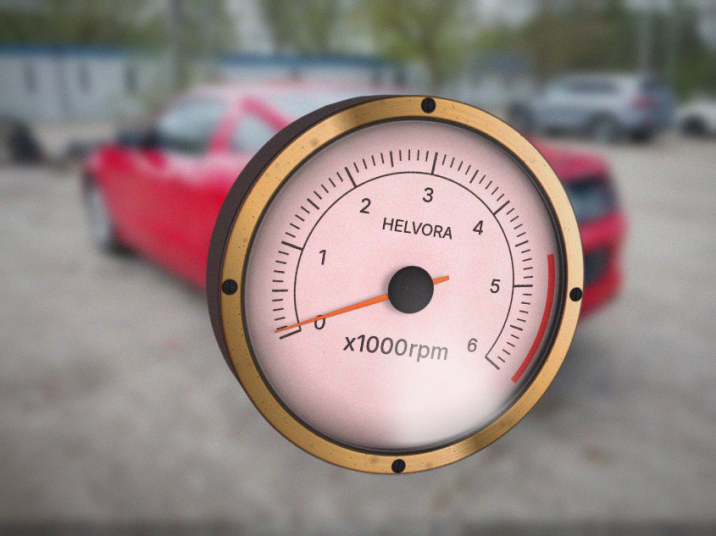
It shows 100; rpm
